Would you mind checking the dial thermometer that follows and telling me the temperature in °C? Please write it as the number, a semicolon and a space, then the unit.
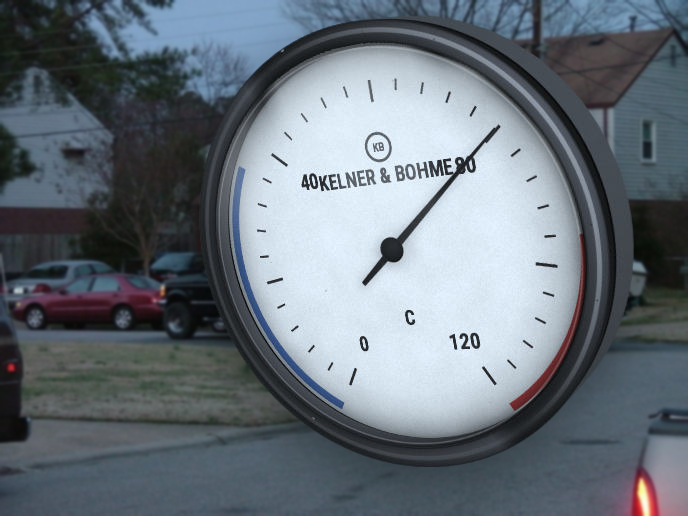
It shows 80; °C
